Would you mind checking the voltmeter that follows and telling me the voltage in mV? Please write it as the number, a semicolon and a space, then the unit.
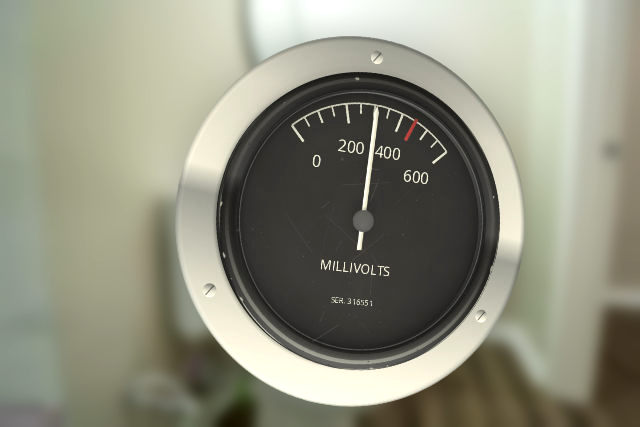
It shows 300; mV
